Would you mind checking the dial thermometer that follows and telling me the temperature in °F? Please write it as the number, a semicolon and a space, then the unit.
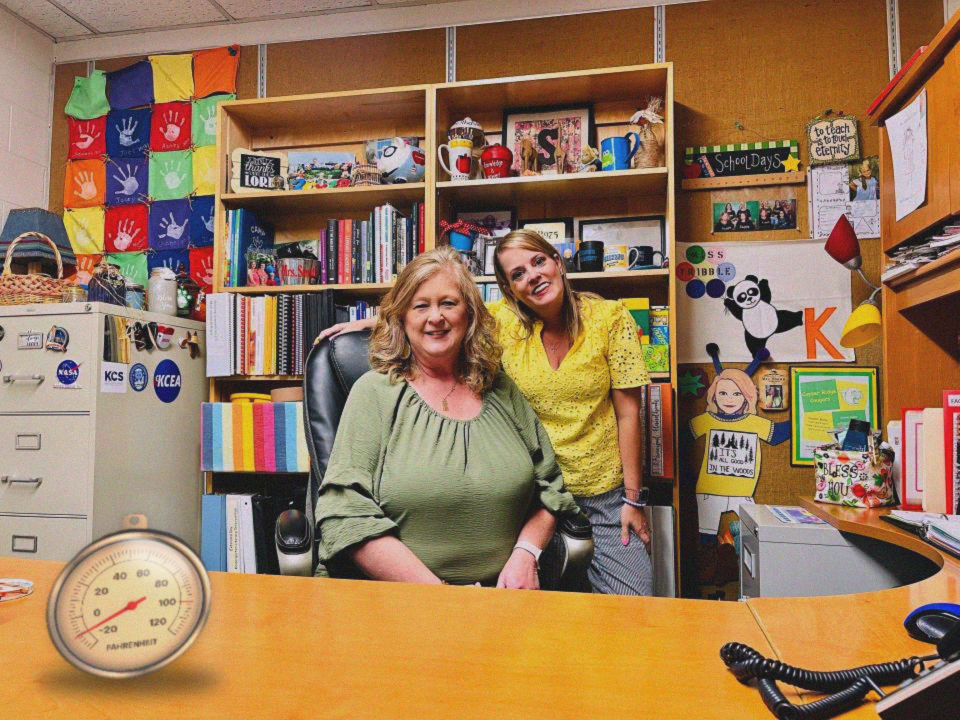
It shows -10; °F
